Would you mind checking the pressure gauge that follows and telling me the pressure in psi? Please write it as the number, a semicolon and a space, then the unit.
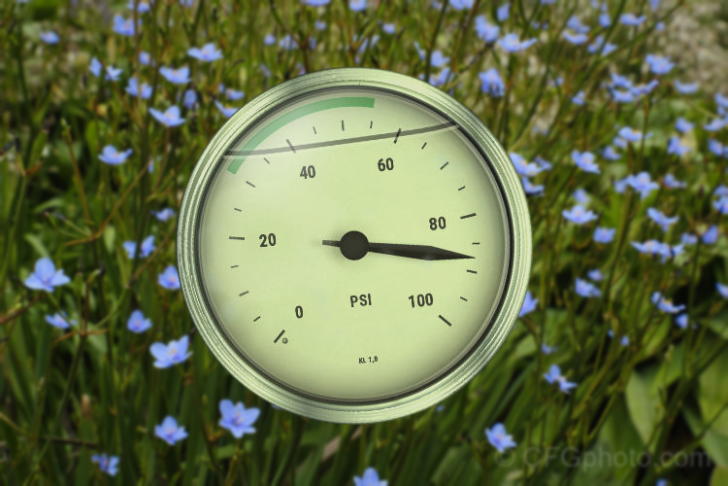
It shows 87.5; psi
